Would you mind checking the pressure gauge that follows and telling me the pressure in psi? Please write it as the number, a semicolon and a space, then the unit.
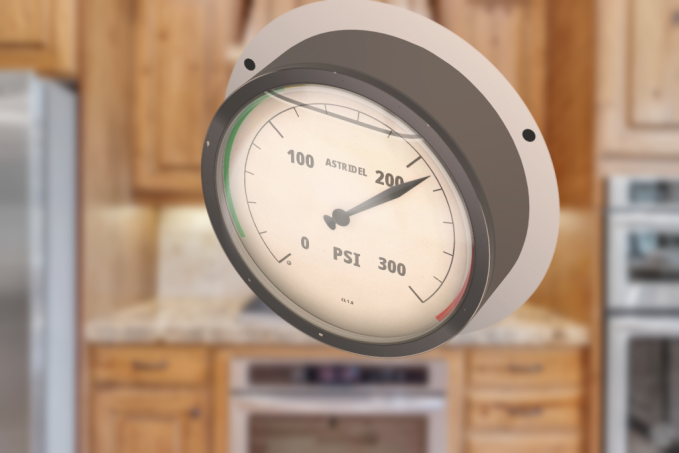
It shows 210; psi
